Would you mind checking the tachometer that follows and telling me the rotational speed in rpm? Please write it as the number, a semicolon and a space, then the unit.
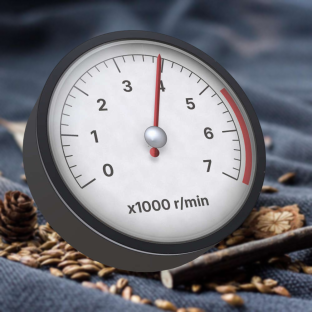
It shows 3900; rpm
